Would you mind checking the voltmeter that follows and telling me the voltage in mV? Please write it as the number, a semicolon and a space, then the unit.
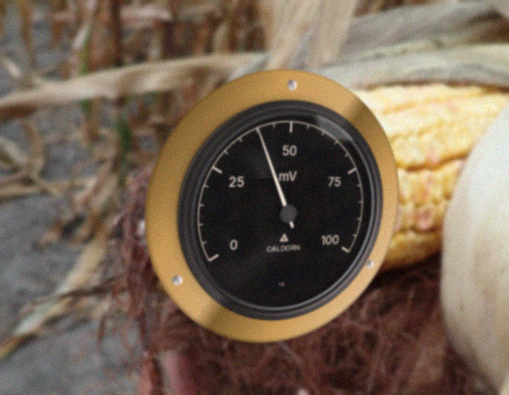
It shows 40; mV
